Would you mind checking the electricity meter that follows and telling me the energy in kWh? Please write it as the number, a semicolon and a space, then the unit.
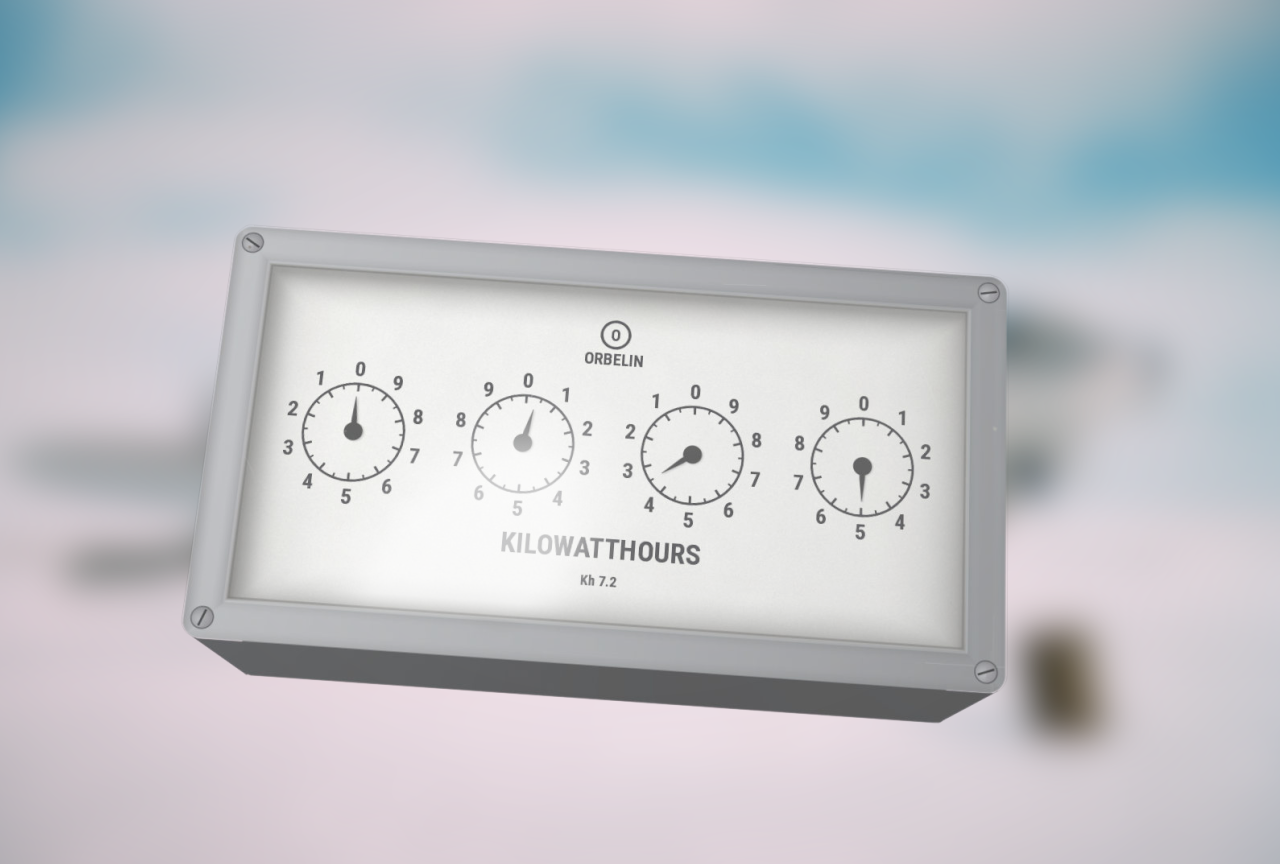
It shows 35; kWh
